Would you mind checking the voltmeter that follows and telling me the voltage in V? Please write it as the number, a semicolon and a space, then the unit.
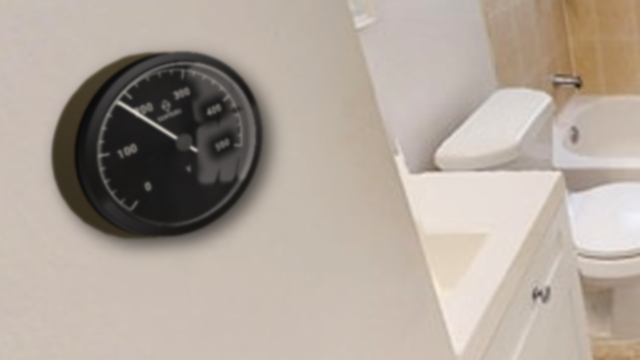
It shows 180; V
